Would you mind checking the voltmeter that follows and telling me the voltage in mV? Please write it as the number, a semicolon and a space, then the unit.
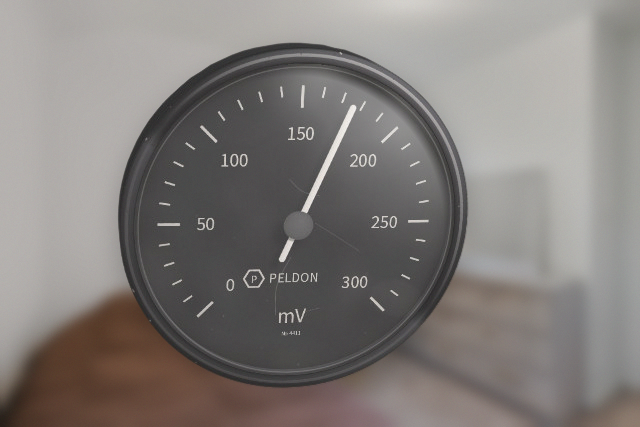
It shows 175; mV
